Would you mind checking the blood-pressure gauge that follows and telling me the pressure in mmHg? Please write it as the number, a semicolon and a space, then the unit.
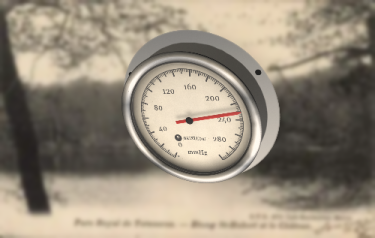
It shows 230; mmHg
